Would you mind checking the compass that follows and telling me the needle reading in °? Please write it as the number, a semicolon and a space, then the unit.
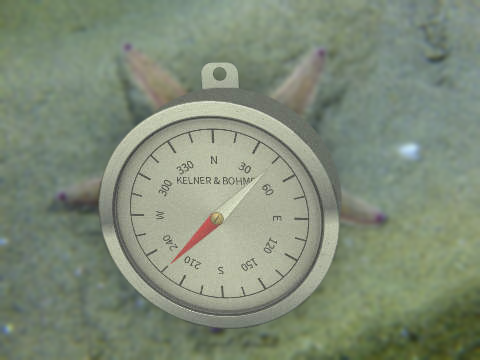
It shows 225; °
